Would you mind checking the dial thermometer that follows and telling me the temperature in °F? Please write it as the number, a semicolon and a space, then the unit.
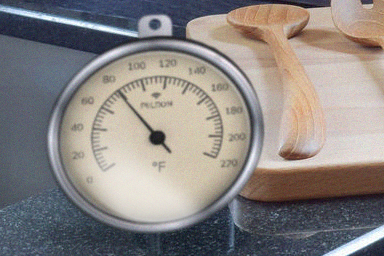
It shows 80; °F
